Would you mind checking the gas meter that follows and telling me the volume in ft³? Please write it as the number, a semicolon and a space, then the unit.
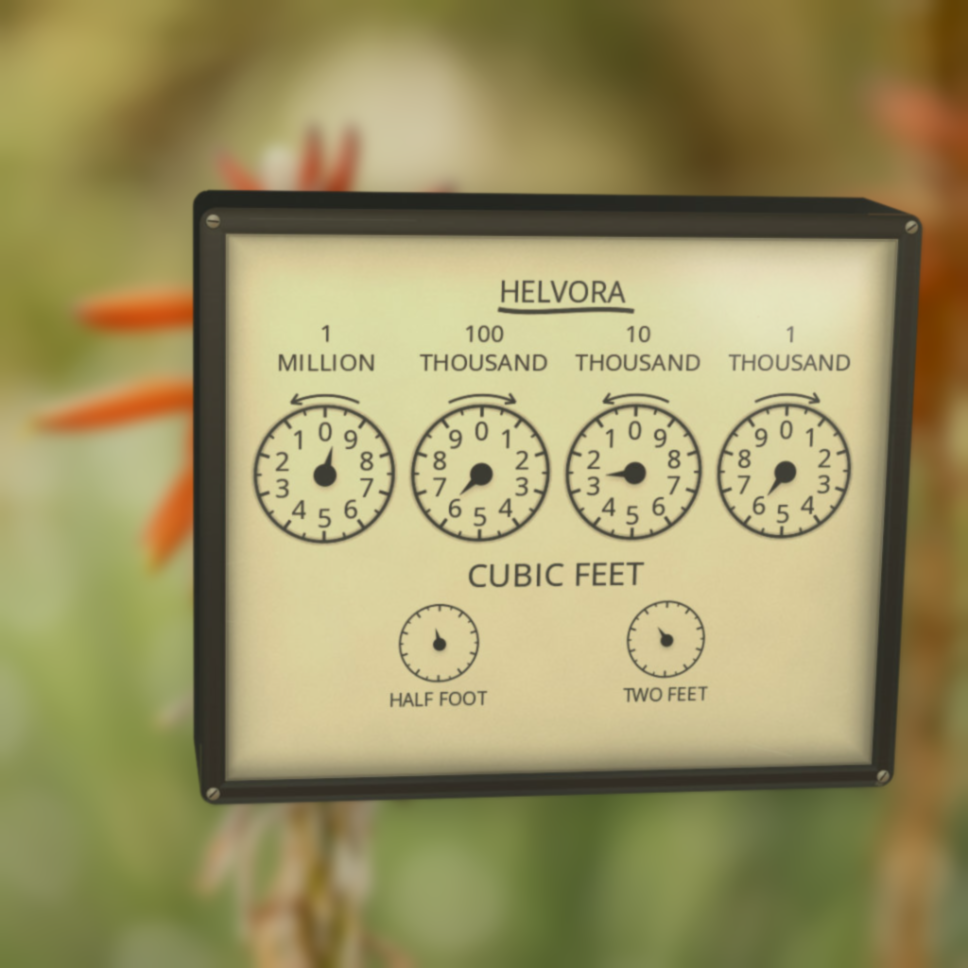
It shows 962600; ft³
